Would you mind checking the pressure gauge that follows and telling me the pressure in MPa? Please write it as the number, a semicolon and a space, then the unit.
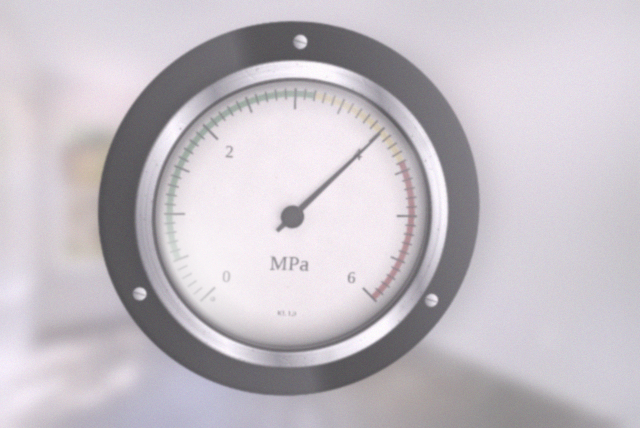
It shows 4; MPa
